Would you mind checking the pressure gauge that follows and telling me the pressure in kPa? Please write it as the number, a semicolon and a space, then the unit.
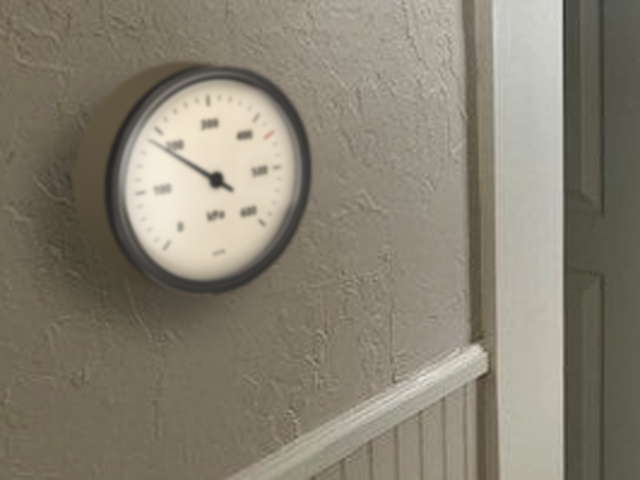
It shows 180; kPa
